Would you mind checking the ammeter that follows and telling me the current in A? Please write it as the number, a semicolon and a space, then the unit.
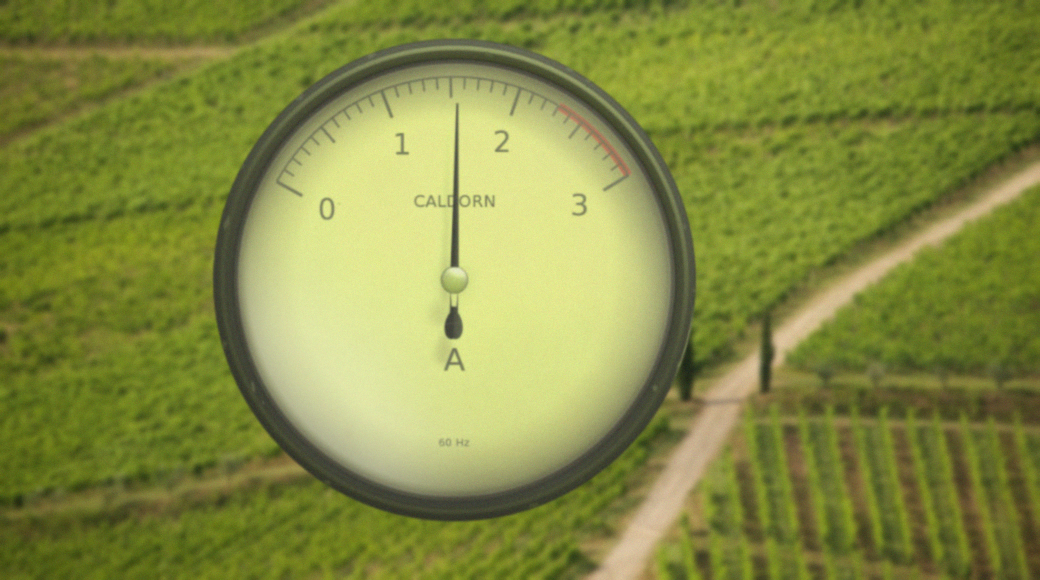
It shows 1.55; A
